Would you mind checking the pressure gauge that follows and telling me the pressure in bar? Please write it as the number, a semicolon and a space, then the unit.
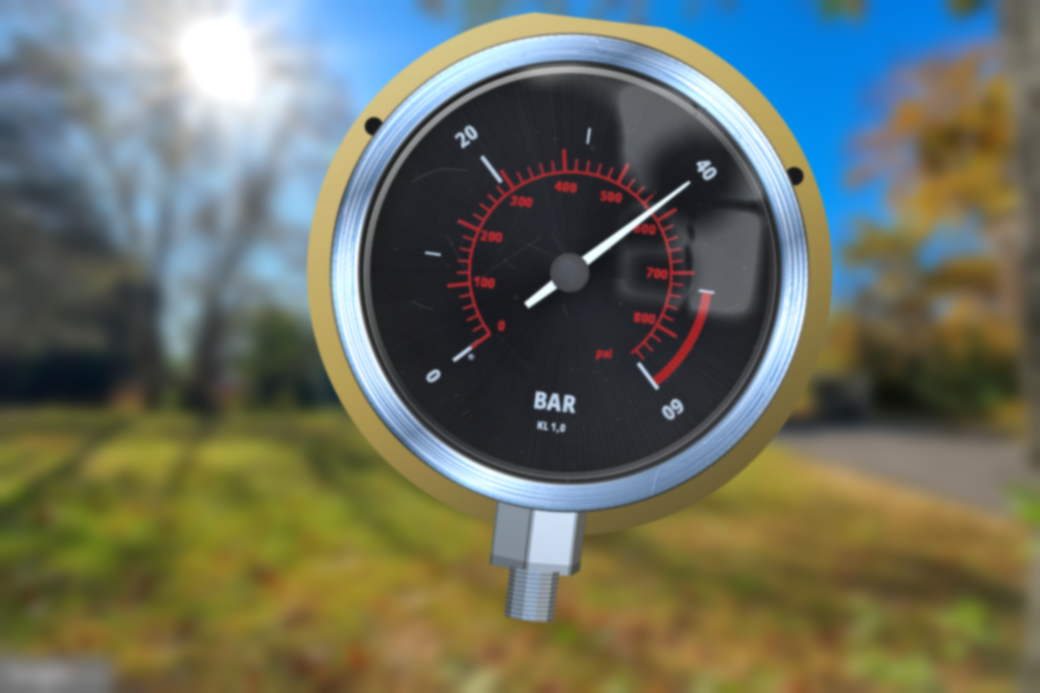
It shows 40; bar
